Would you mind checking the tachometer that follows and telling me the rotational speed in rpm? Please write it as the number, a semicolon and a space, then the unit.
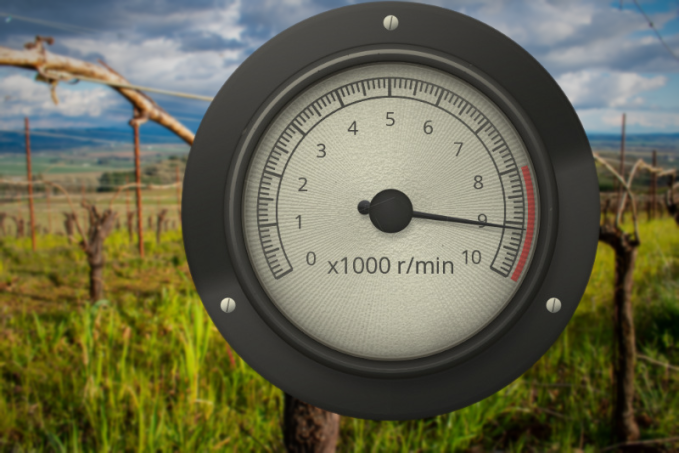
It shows 9100; rpm
